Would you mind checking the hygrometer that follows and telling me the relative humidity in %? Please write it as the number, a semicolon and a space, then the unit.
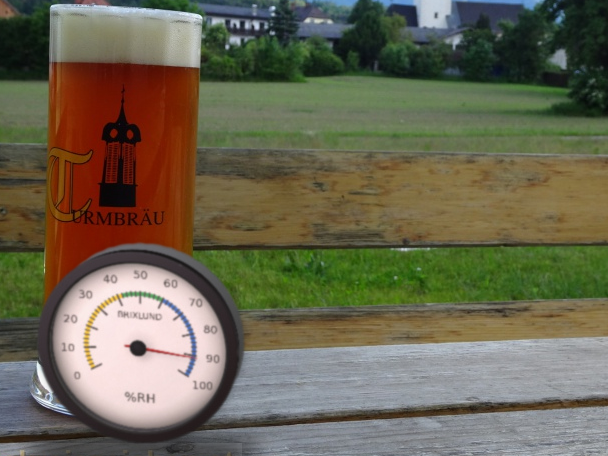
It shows 90; %
